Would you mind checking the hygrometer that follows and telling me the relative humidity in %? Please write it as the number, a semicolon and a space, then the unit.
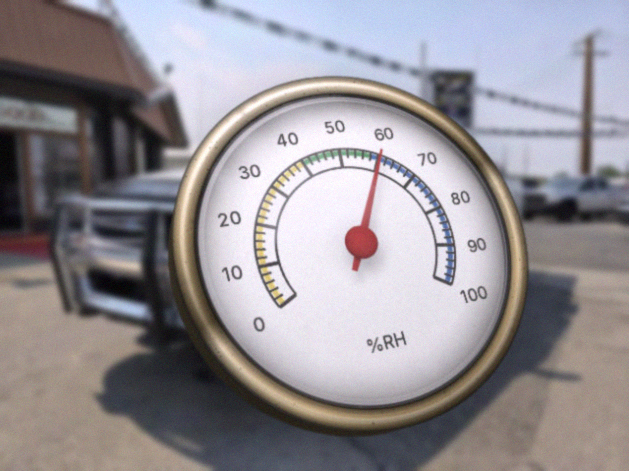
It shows 60; %
